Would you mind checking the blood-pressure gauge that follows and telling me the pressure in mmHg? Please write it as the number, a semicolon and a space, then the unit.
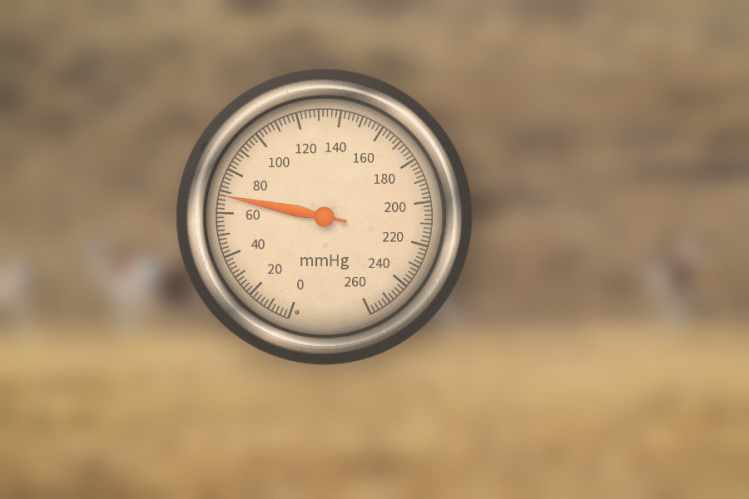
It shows 68; mmHg
